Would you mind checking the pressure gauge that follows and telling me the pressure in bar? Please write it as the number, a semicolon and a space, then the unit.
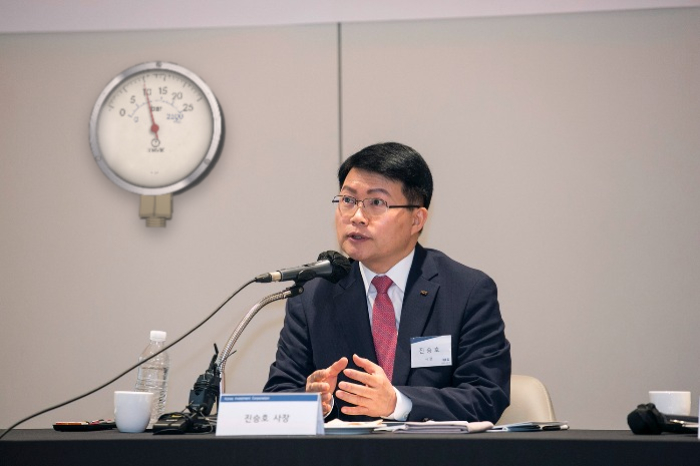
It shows 10; bar
